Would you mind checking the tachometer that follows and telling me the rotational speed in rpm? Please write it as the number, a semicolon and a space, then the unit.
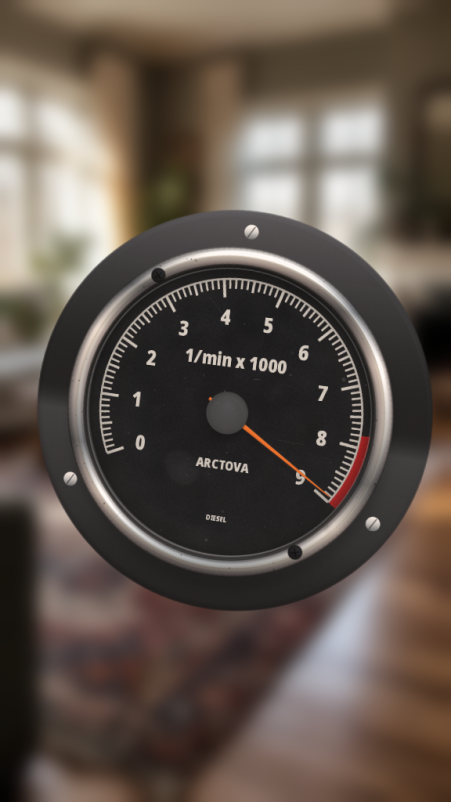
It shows 8900; rpm
